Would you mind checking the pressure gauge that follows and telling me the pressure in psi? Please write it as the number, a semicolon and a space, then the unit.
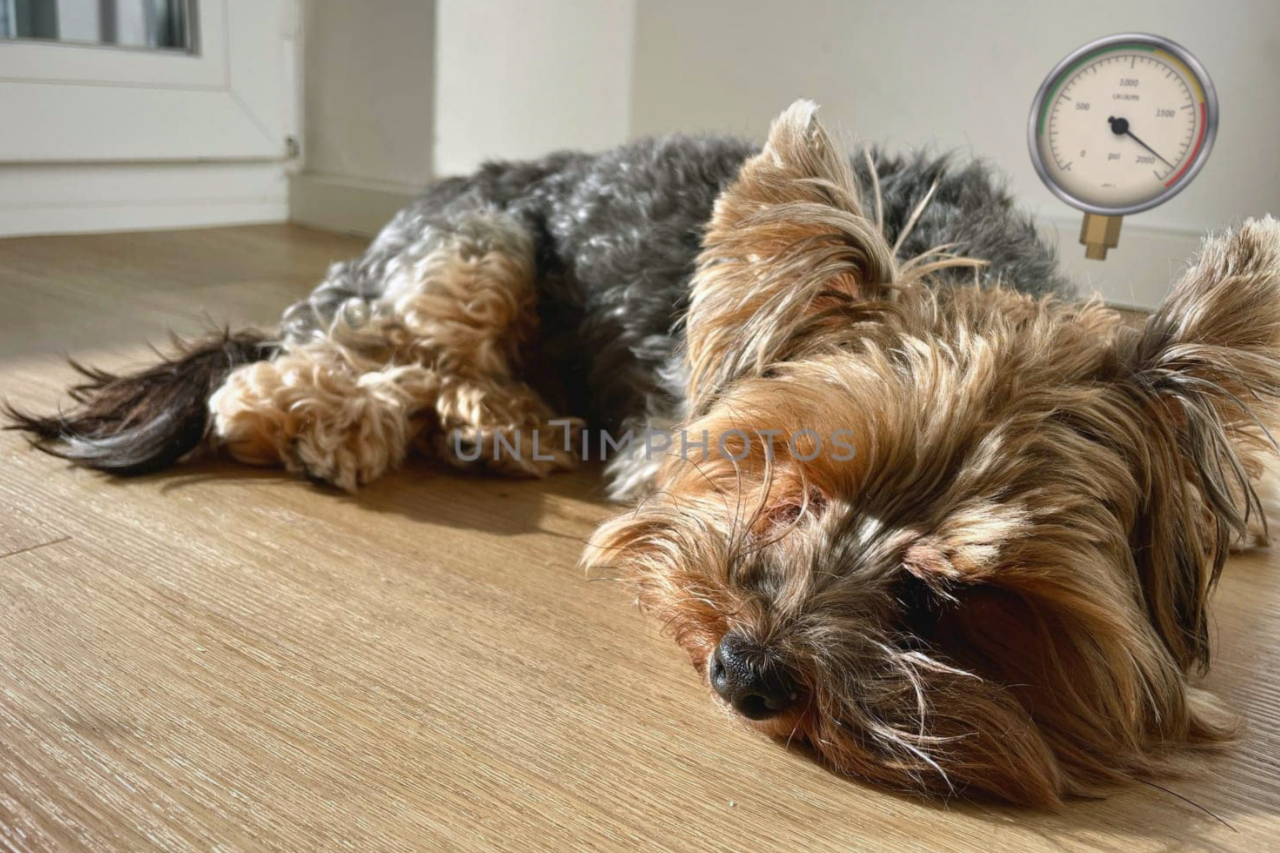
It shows 1900; psi
